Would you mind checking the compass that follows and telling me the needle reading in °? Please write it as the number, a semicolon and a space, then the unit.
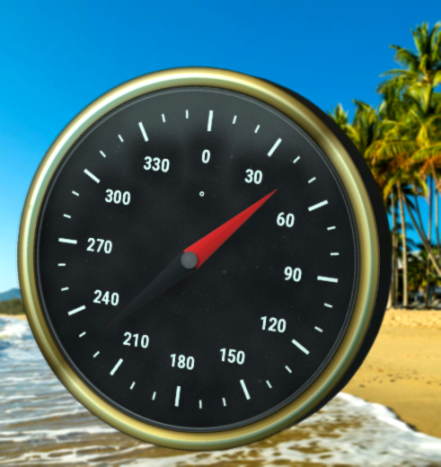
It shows 45; °
